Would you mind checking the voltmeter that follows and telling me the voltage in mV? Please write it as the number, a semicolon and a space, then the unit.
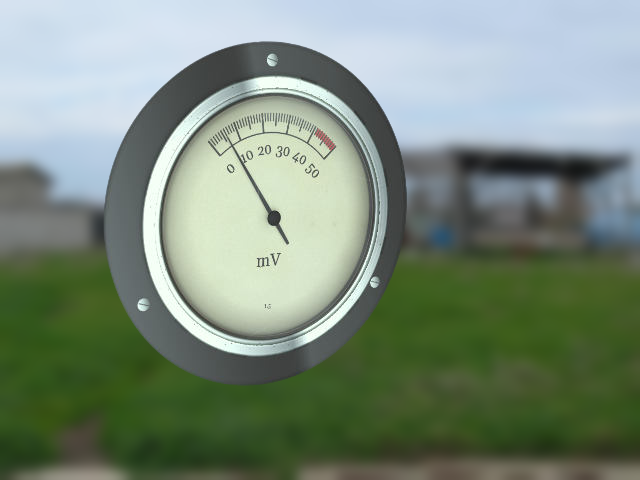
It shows 5; mV
